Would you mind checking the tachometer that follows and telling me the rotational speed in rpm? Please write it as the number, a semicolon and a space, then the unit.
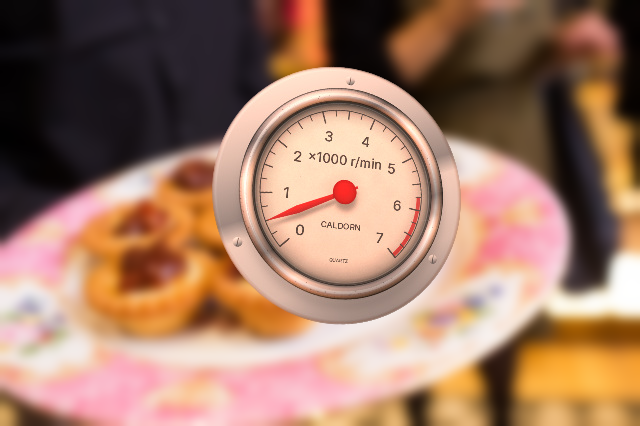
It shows 500; rpm
